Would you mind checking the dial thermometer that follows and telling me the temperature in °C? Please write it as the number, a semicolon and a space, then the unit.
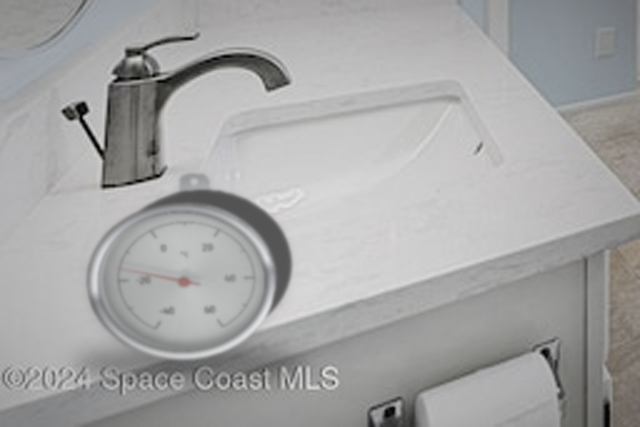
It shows -15; °C
